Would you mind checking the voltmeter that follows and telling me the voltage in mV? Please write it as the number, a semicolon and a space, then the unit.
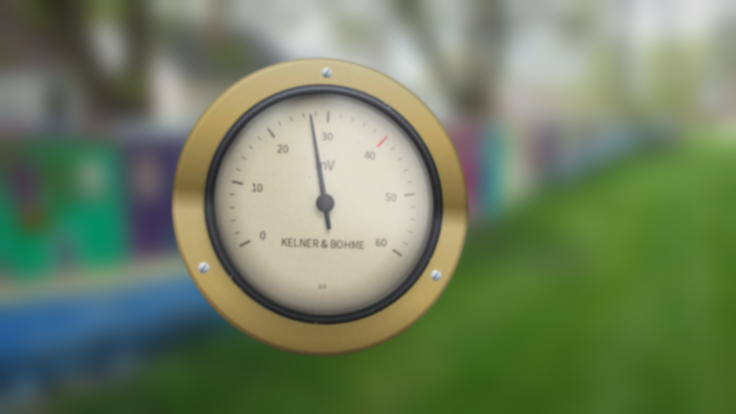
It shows 27; mV
